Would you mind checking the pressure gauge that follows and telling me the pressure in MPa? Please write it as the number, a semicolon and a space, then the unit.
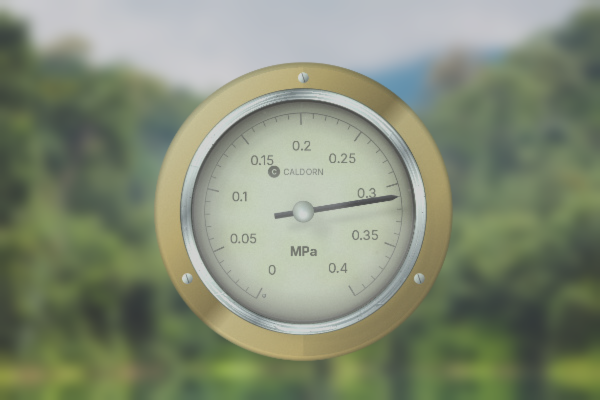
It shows 0.31; MPa
